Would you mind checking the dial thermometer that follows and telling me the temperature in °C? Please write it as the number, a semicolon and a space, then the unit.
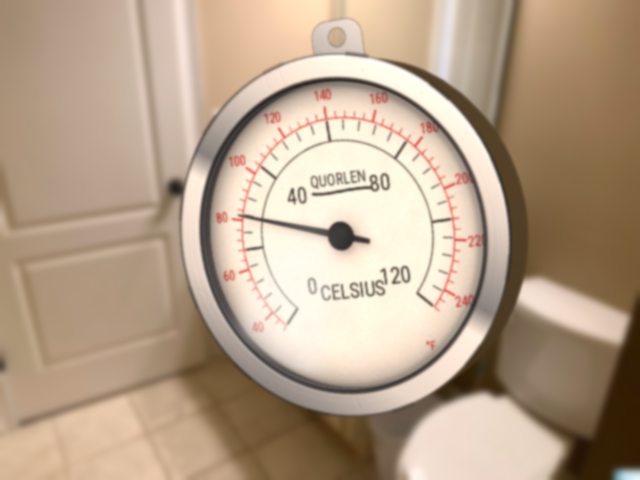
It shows 28; °C
